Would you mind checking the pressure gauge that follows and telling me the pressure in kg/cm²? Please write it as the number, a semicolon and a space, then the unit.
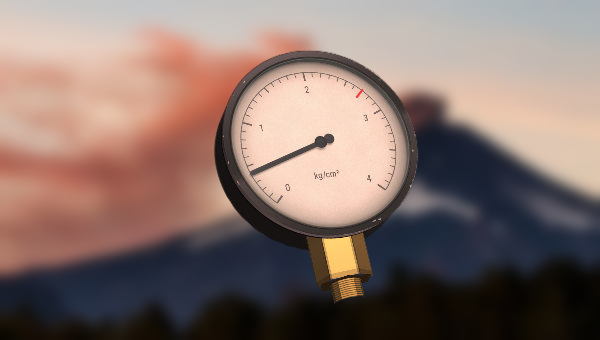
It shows 0.4; kg/cm²
